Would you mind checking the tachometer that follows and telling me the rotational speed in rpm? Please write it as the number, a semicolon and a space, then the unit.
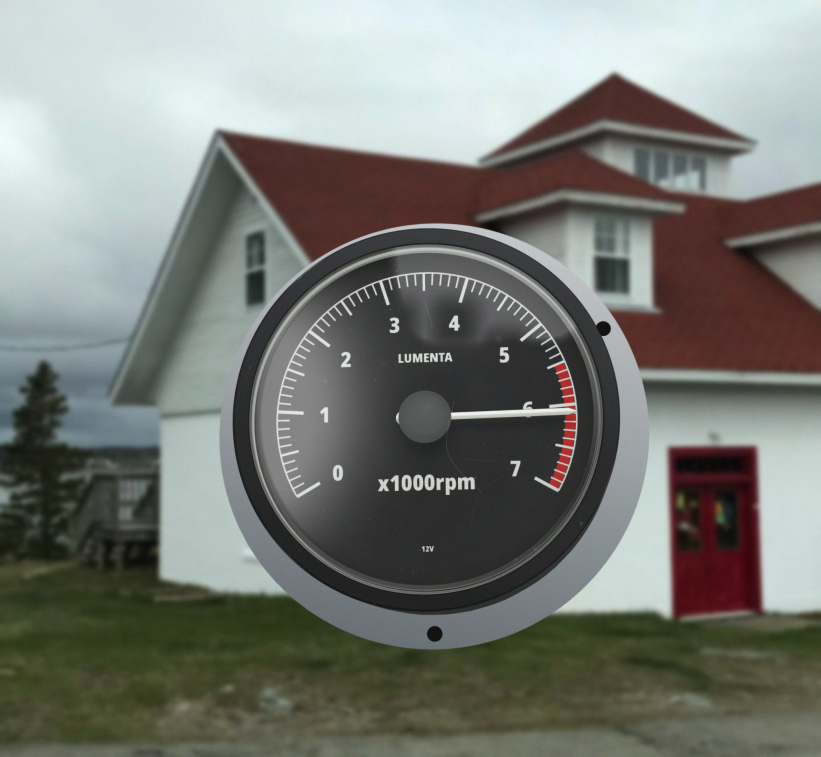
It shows 6100; rpm
